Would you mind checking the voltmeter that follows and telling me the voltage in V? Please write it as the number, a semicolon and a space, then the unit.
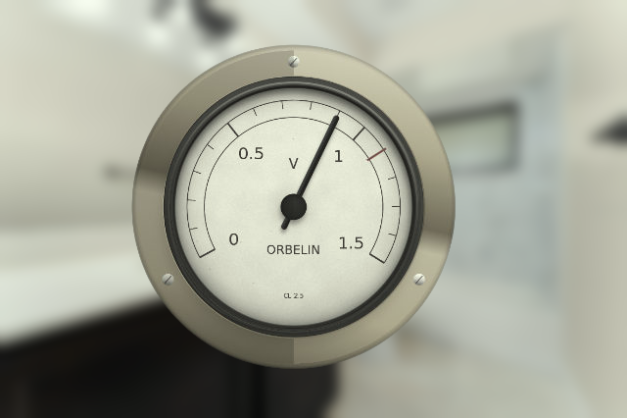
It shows 0.9; V
